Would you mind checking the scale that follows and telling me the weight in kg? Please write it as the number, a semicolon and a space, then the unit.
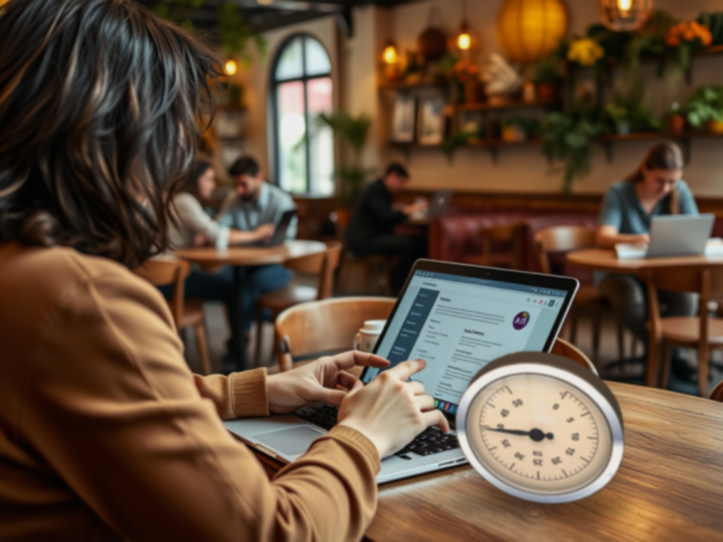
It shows 40; kg
